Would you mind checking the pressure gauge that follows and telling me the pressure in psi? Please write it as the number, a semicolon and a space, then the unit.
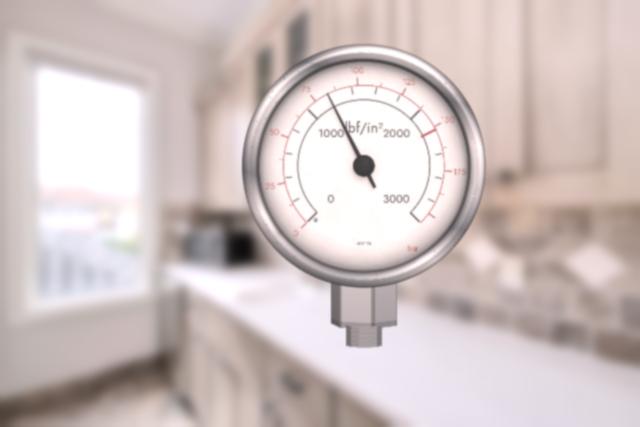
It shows 1200; psi
